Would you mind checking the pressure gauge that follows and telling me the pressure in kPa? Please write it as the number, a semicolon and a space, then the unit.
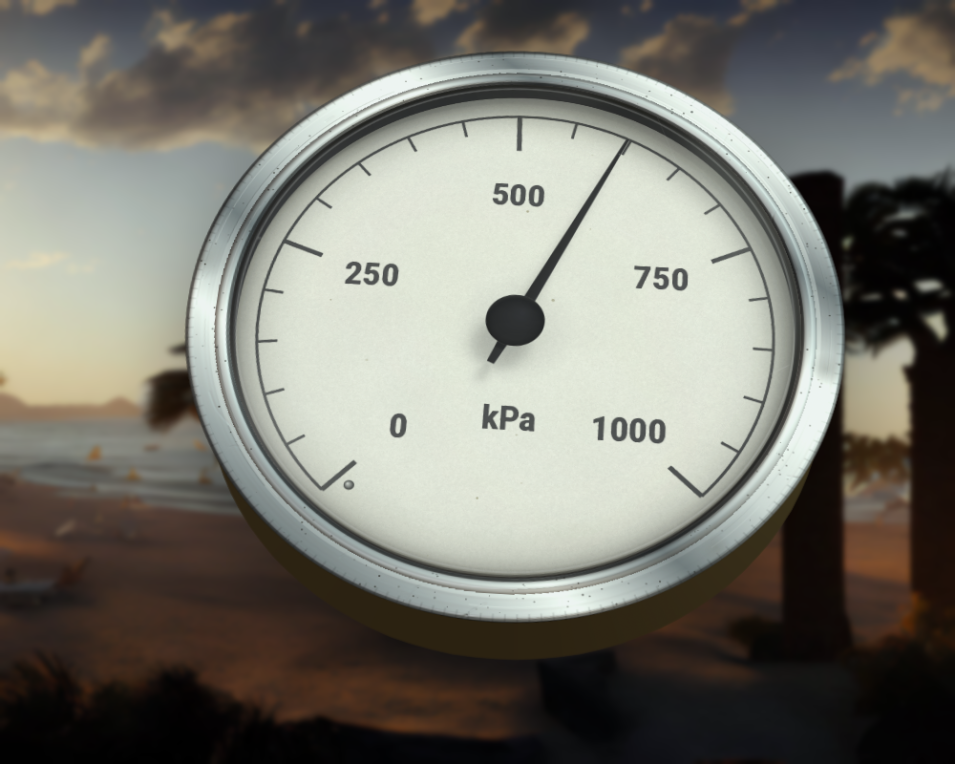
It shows 600; kPa
